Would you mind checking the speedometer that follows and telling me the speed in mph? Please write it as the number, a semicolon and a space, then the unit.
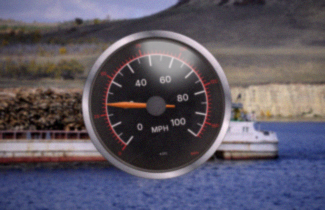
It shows 20; mph
